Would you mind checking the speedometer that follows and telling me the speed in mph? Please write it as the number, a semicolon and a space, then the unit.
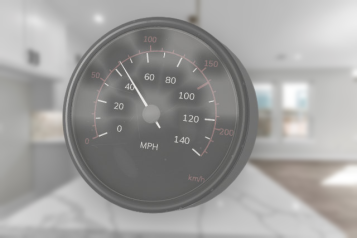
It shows 45; mph
